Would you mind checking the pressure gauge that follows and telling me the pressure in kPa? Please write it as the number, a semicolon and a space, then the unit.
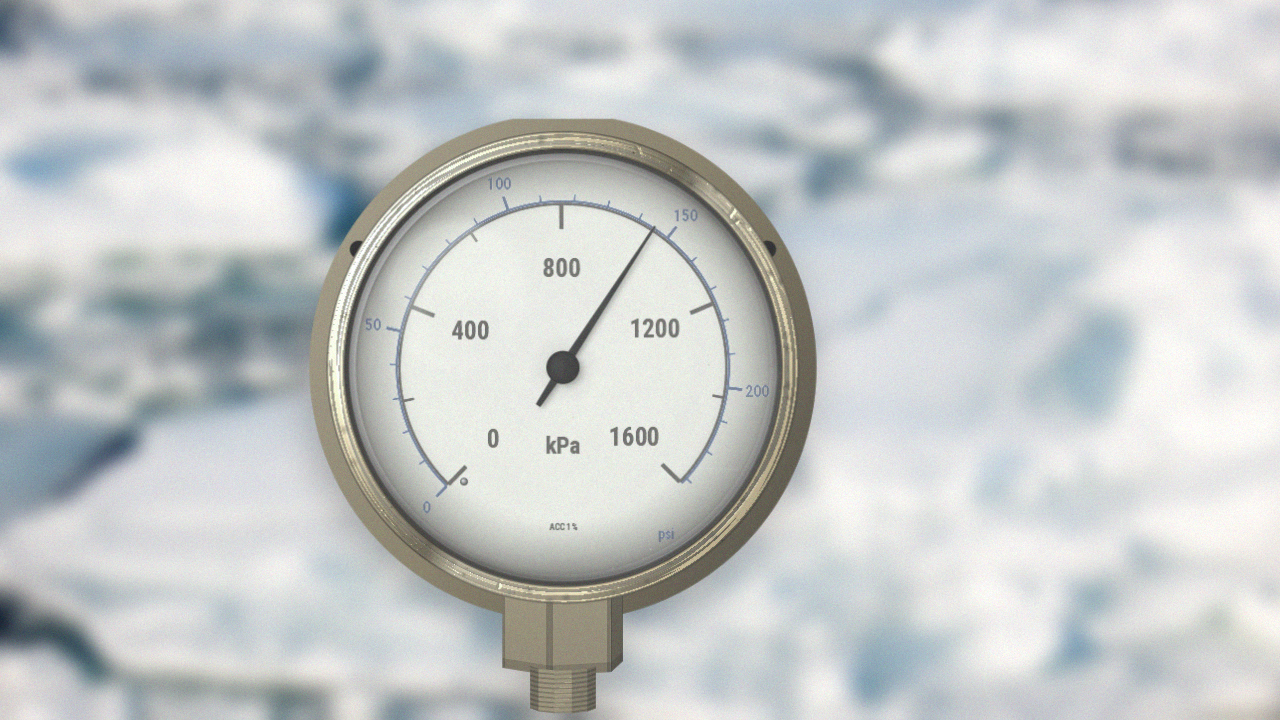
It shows 1000; kPa
